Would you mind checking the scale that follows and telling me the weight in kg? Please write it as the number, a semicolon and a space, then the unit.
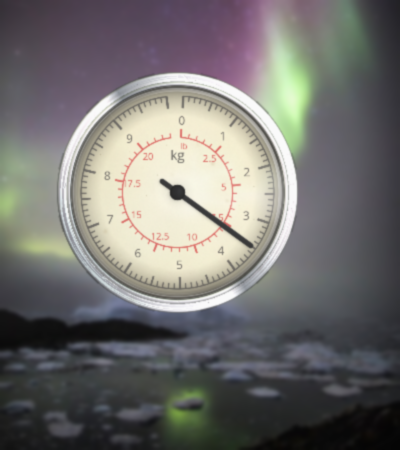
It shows 3.5; kg
